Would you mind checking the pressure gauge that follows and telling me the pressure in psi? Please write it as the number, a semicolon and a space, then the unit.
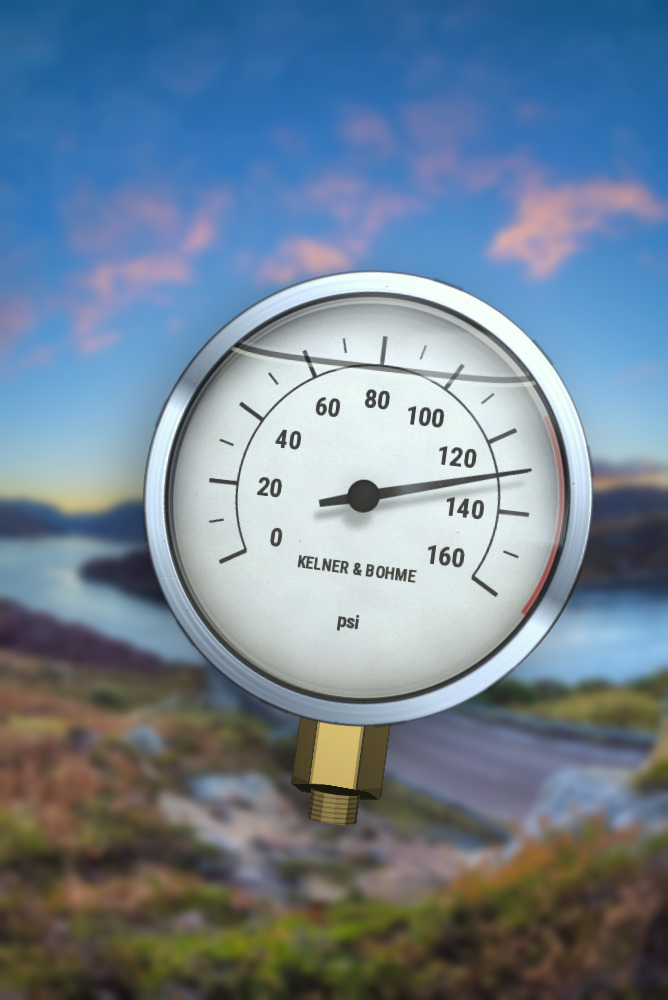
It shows 130; psi
